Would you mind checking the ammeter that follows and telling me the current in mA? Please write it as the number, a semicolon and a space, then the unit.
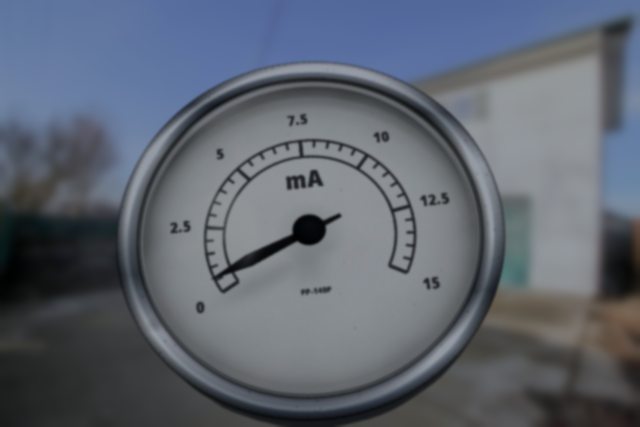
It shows 0.5; mA
